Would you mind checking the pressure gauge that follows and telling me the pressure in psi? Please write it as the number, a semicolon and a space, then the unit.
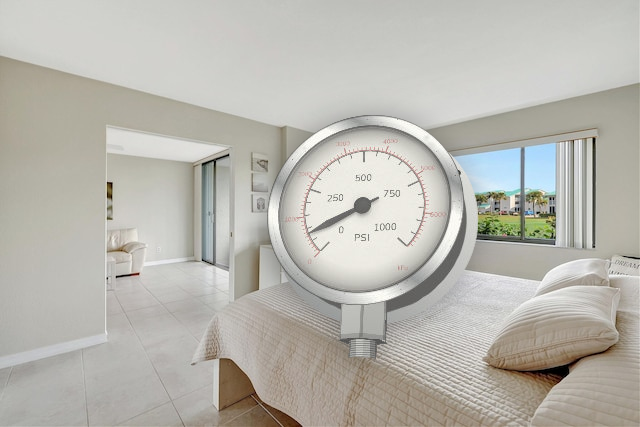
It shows 75; psi
